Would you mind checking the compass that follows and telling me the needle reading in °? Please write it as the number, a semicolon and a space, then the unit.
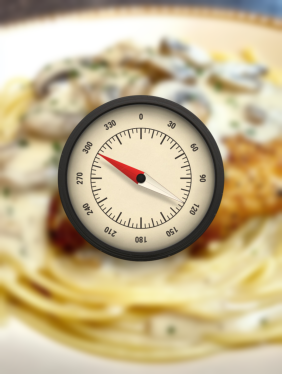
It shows 300; °
